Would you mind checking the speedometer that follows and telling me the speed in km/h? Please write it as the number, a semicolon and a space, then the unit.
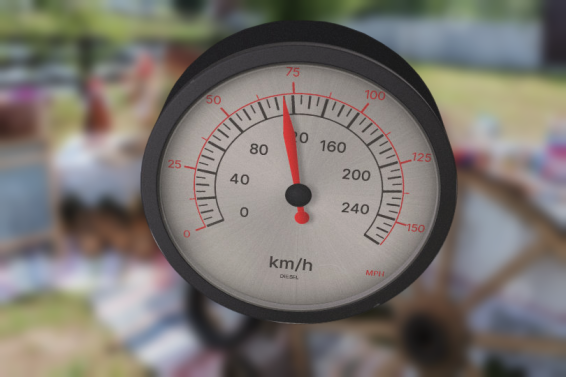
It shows 115; km/h
